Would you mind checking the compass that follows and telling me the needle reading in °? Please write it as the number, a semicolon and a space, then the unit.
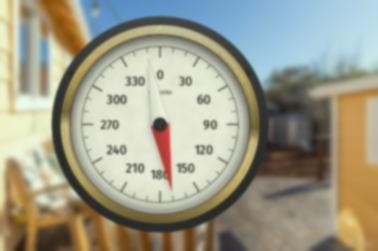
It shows 170; °
